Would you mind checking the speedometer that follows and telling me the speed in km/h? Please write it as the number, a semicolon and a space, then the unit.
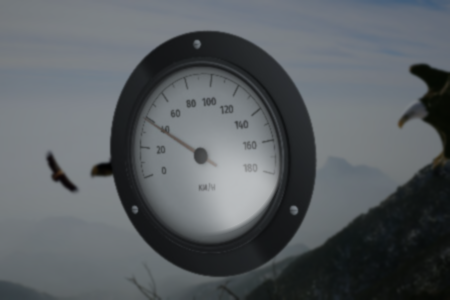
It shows 40; km/h
